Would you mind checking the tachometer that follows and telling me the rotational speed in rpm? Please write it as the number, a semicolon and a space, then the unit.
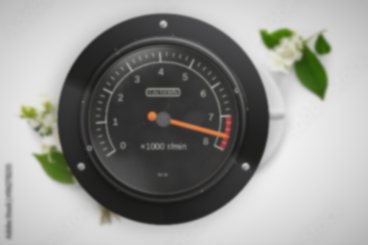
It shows 7600; rpm
